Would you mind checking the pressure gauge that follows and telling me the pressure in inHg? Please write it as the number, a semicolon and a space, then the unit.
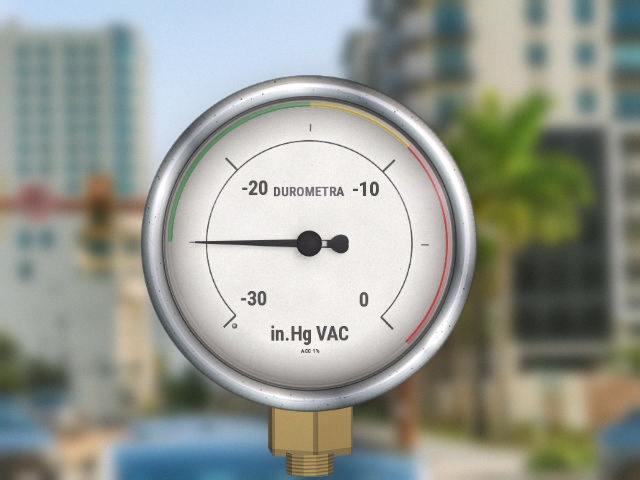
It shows -25; inHg
